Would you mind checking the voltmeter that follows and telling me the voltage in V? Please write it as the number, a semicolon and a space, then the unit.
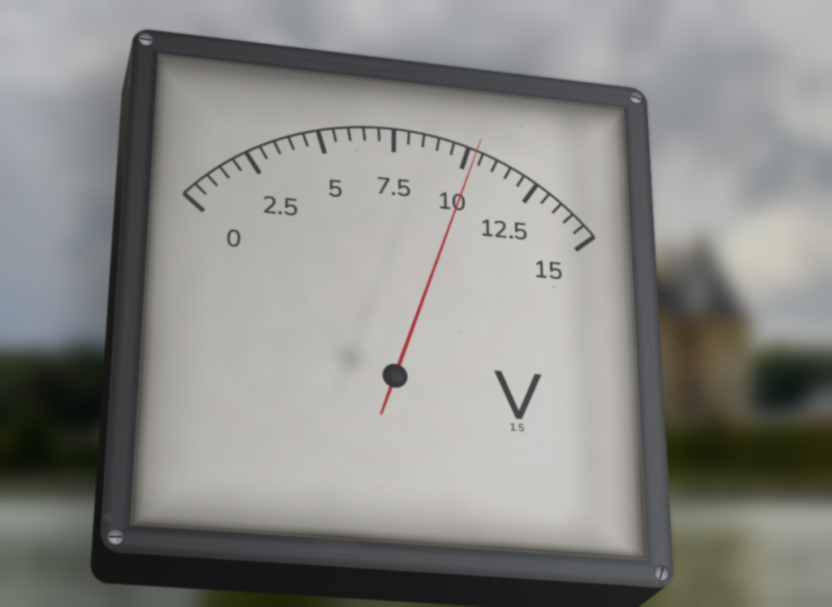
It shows 10.25; V
